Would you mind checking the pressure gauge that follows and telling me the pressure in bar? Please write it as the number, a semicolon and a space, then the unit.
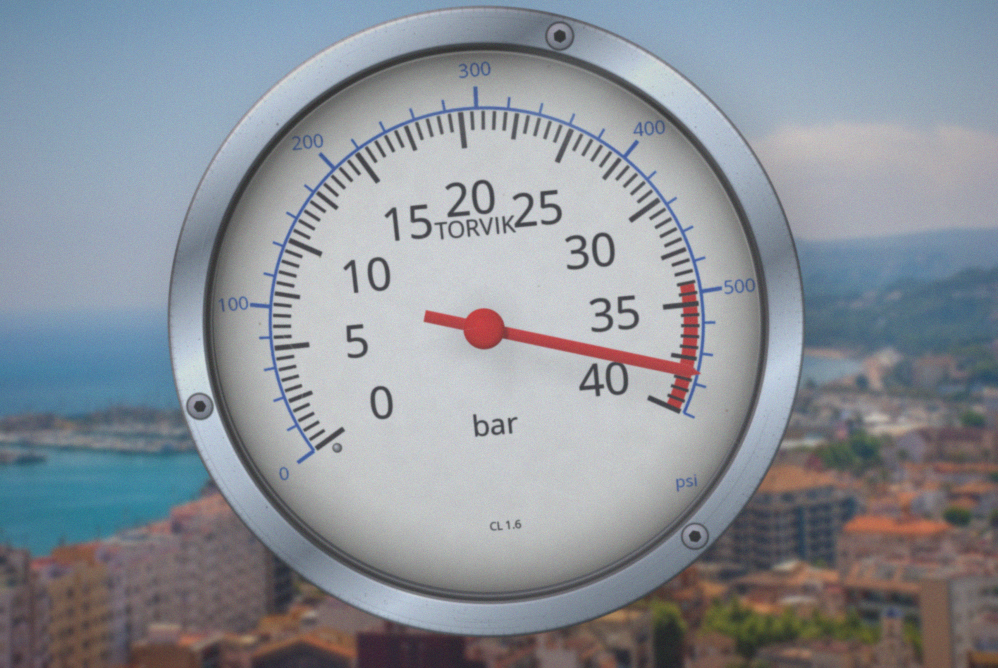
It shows 38; bar
